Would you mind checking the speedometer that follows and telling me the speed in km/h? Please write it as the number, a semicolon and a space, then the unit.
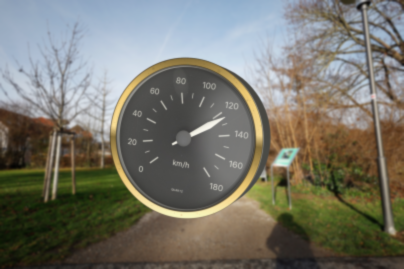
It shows 125; km/h
